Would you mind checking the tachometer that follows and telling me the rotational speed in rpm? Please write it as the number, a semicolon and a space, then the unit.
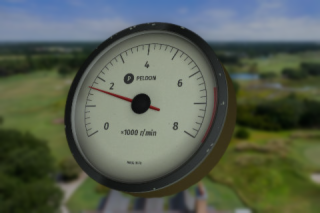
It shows 1600; rpm
